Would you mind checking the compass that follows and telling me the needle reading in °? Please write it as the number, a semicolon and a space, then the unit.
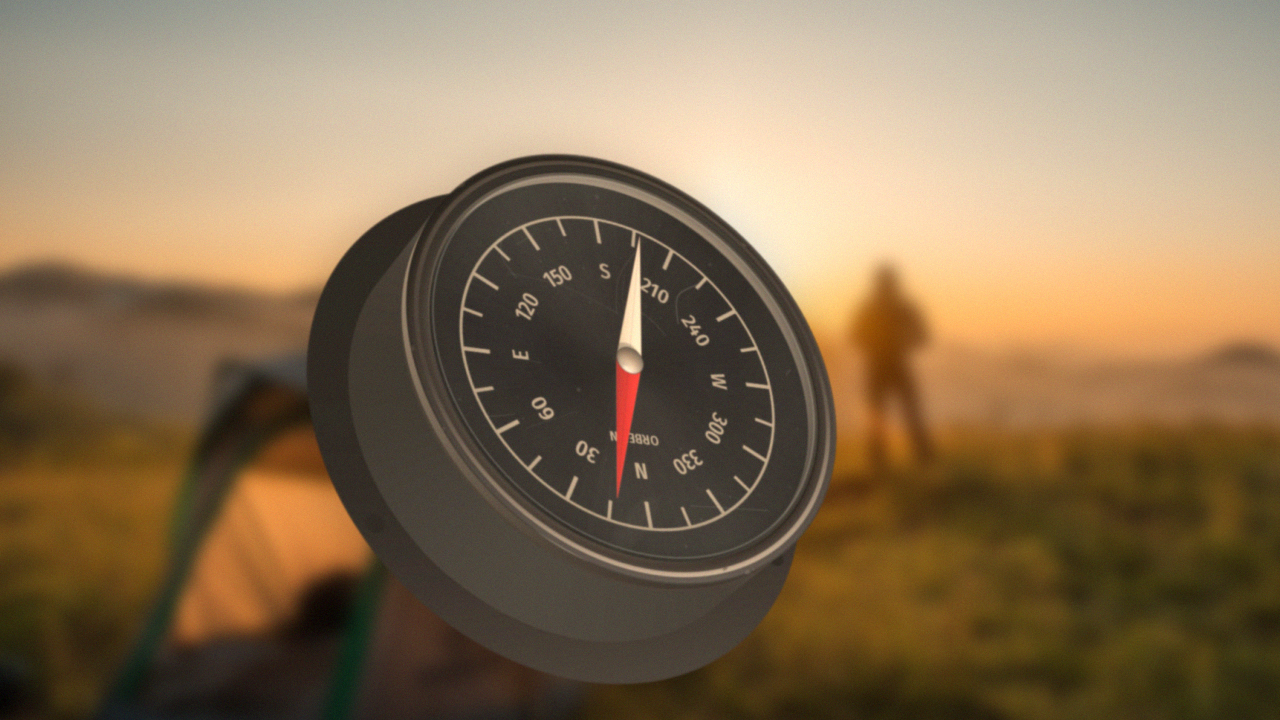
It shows 15; °
